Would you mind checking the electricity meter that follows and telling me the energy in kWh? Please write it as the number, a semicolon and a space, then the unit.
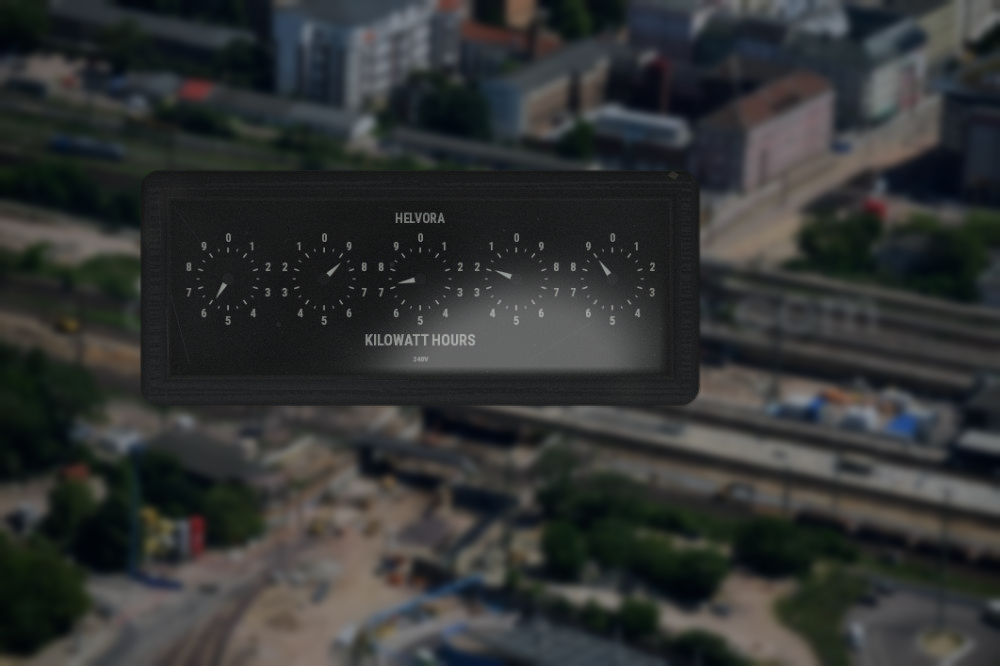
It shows 58719; kWh
